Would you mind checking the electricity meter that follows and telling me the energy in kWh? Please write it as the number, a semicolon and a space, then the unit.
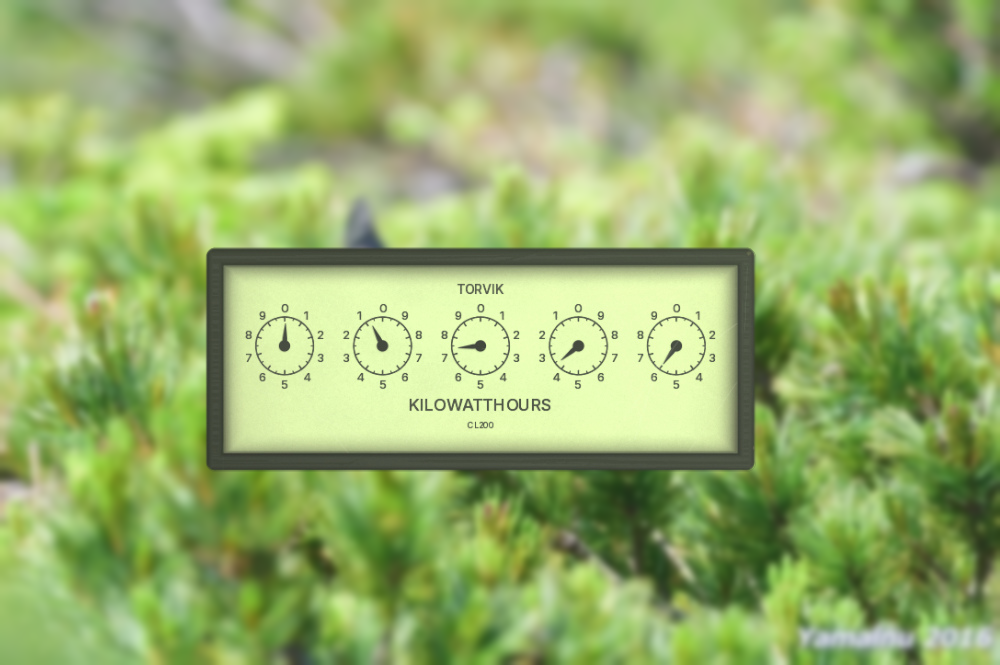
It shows 736; kWh
